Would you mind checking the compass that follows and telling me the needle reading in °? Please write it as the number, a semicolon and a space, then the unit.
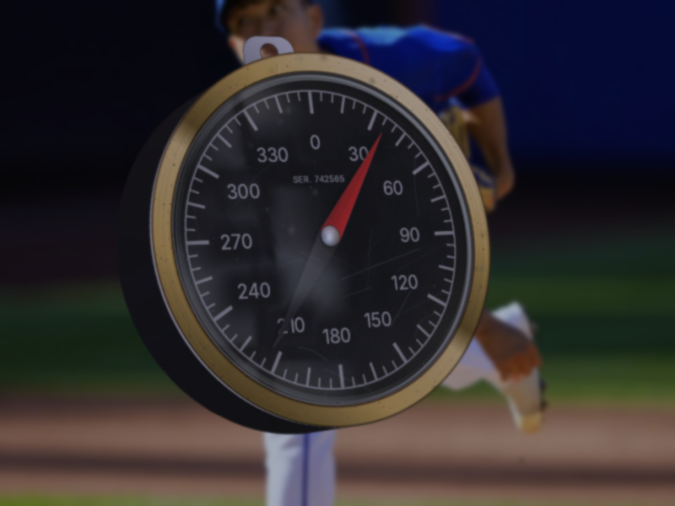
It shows 35; °
